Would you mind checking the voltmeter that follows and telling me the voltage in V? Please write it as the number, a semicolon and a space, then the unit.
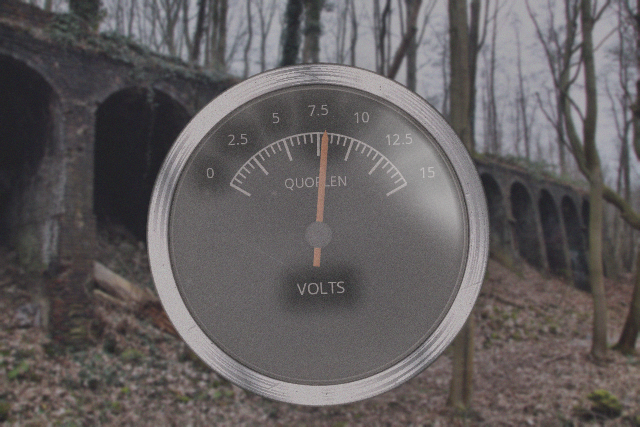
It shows 8; V
